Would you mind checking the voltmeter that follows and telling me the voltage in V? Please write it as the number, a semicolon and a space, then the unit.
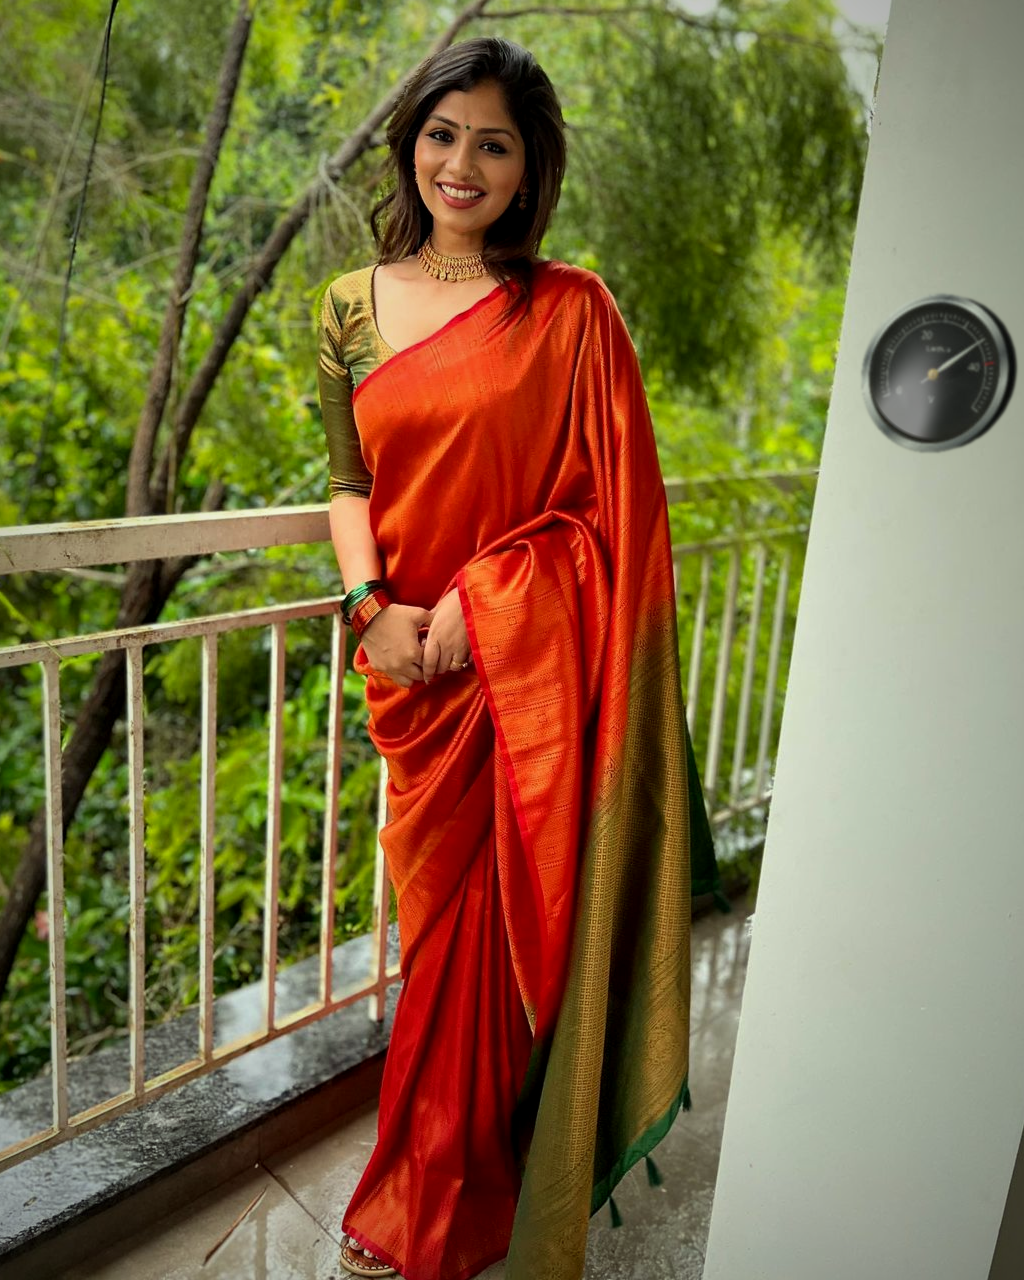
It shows 35; V
